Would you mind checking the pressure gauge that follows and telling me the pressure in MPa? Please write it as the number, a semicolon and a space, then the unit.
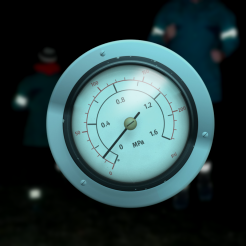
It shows 0.1; MPa
